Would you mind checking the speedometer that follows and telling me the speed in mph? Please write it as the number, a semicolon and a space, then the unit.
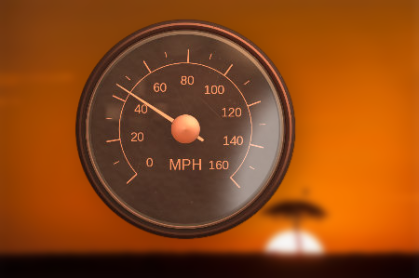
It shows 45; mph
